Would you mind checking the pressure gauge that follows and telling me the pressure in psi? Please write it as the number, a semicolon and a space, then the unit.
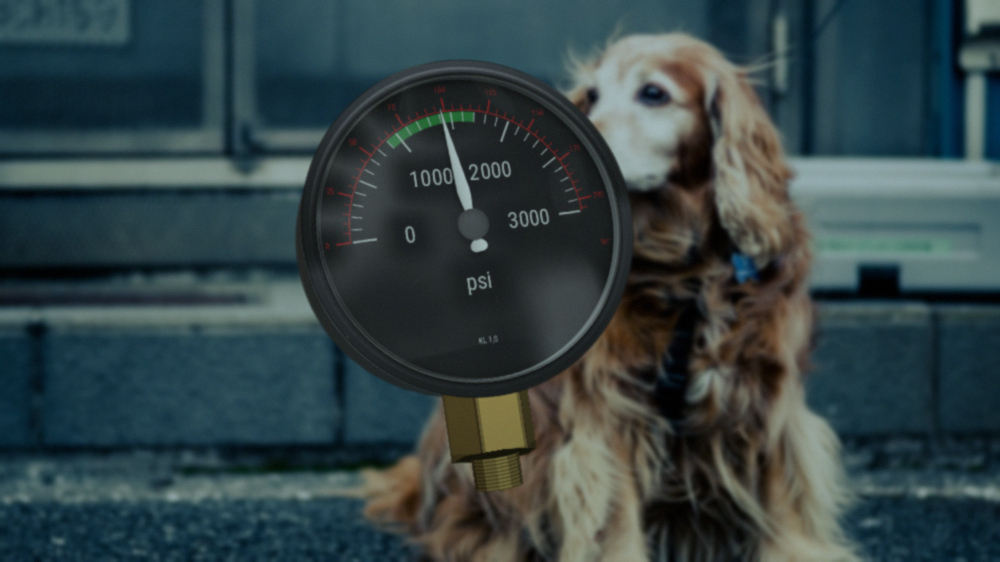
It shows 1400; psi
